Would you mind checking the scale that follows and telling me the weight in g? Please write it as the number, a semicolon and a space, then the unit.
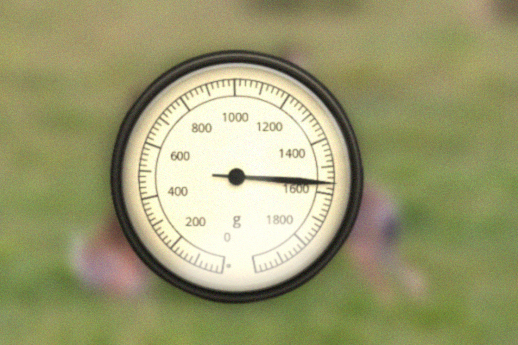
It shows 1560; g
